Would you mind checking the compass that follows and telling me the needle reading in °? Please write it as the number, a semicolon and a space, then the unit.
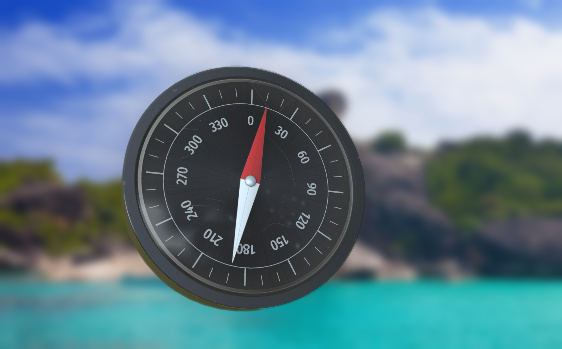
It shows 10; °
